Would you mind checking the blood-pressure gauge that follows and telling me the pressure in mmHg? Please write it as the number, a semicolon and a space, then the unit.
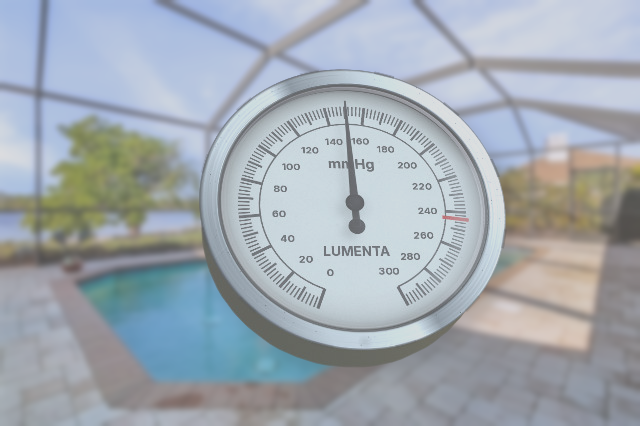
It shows 150; mmHg
